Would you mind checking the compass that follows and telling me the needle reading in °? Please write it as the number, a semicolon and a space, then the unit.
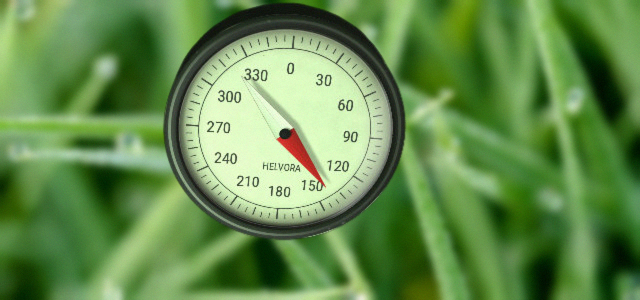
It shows 140; °
